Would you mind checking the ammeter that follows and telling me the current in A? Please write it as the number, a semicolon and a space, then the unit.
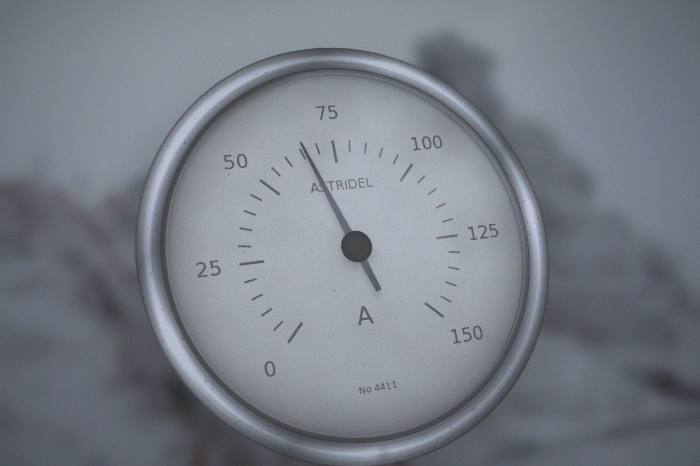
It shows 65; A
